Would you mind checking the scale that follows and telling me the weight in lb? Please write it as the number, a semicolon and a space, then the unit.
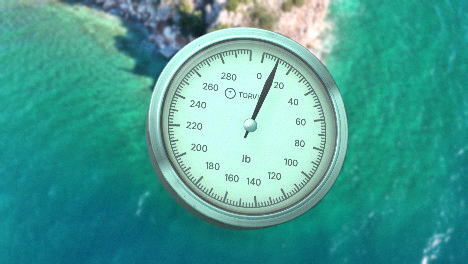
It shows 10; lb
